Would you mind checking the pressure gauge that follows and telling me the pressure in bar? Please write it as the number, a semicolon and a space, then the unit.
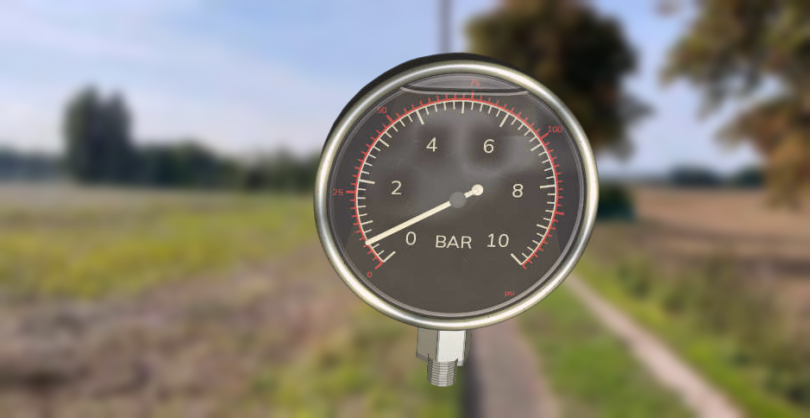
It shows 0.6; bar
